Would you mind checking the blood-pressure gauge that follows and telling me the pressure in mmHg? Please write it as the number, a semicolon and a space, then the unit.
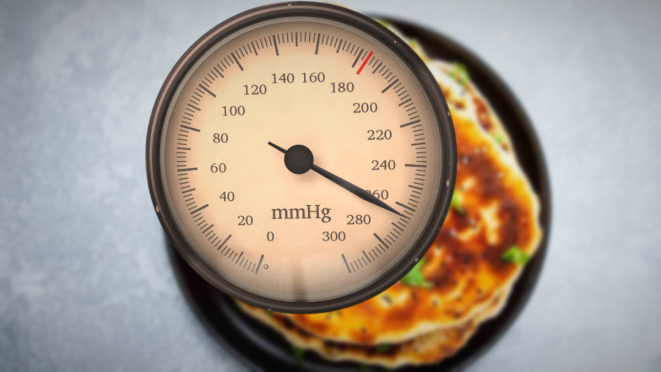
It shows 264; mmHg
